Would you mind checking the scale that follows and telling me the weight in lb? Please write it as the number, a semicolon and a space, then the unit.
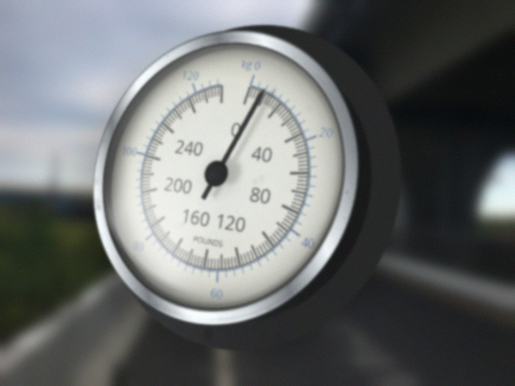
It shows 10; lb
